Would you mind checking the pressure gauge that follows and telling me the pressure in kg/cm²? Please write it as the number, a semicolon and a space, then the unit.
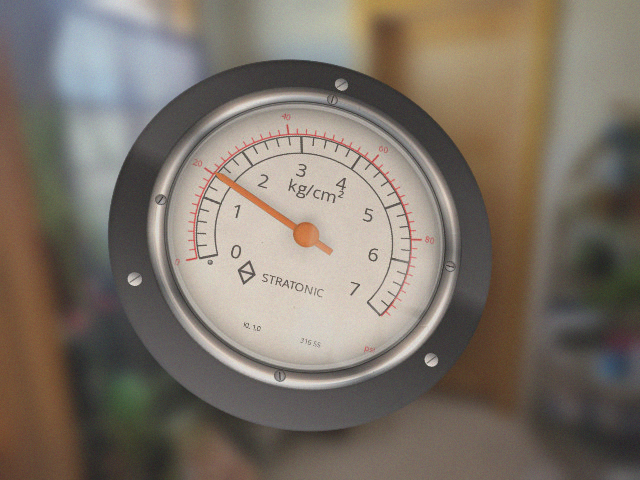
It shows 1.4; kg/cm²
